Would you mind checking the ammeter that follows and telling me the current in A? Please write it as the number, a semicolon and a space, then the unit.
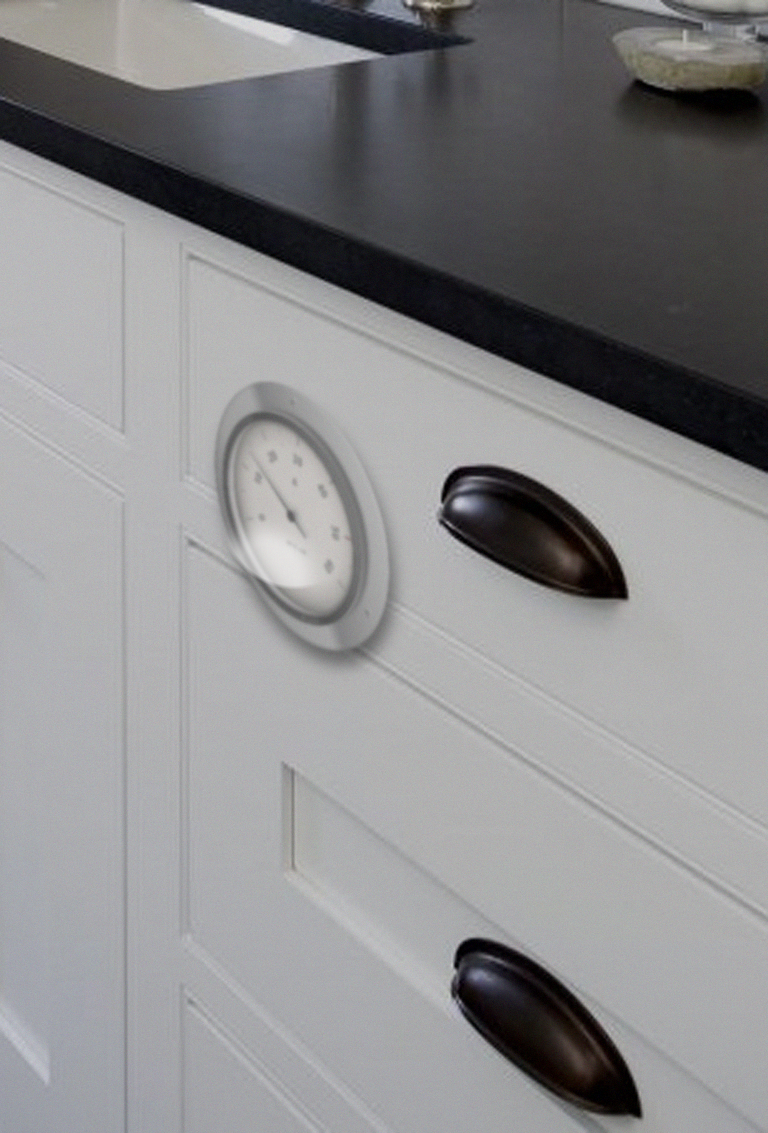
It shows 15; A
